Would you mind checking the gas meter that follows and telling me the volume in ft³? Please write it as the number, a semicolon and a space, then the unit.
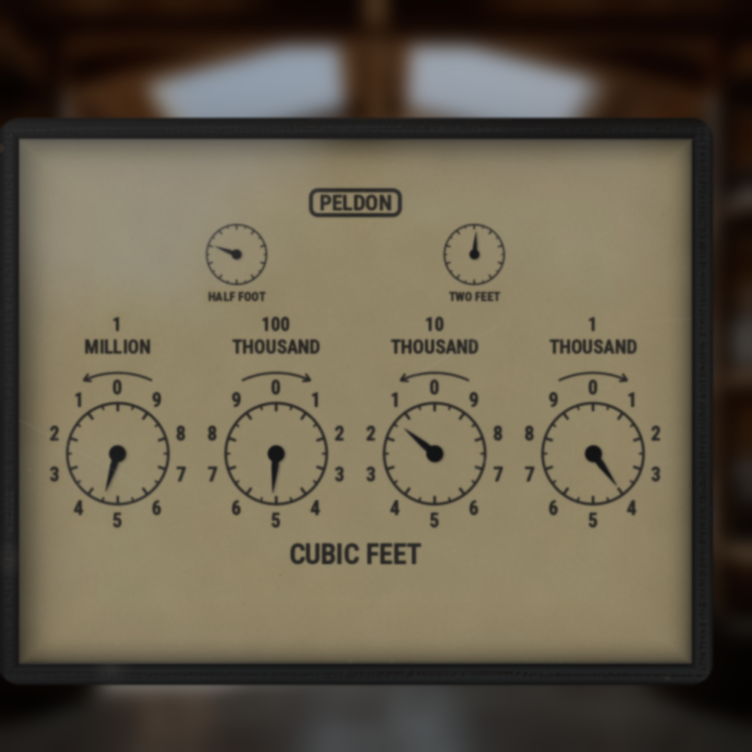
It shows 451400; ft³
